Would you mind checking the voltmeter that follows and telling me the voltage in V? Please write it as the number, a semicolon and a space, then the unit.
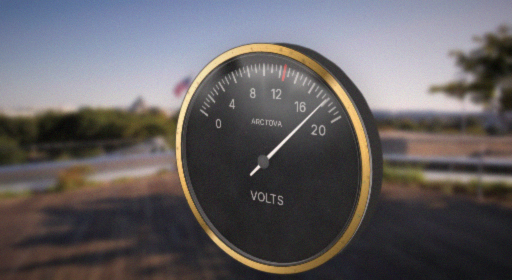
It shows 18; V
